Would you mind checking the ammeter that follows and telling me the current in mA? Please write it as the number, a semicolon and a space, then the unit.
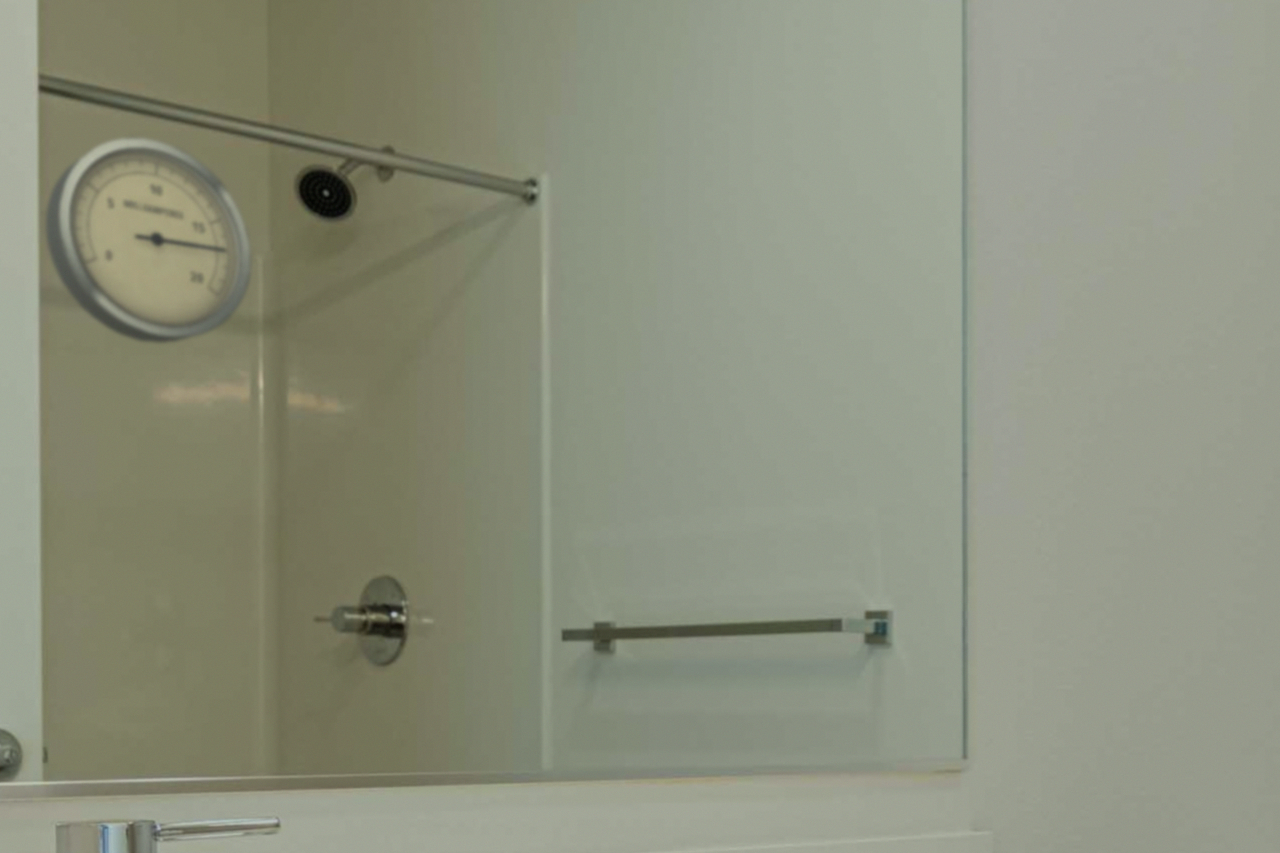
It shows 17; mA
